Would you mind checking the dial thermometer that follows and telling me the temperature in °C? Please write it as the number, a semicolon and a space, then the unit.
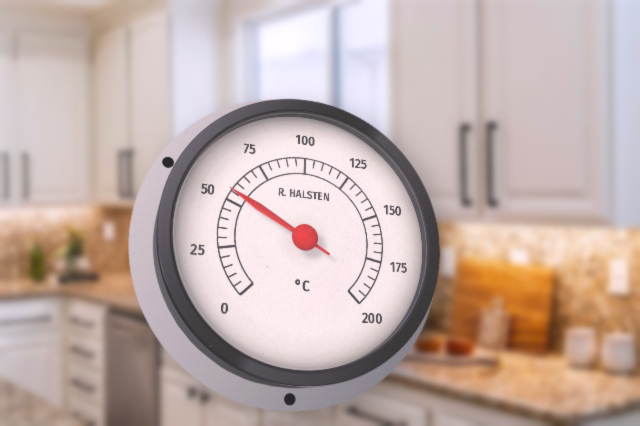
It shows 55; °C
